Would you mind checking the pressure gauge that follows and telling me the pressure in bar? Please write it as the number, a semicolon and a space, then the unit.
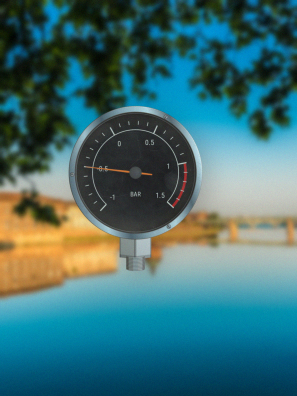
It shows -0.5; bar
